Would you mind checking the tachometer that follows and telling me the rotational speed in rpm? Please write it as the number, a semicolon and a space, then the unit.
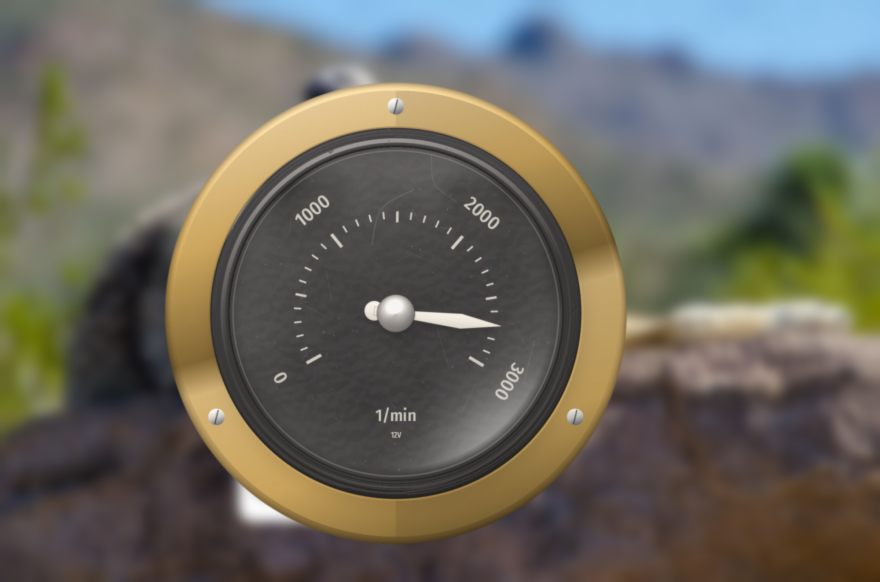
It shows 2700; rpm
